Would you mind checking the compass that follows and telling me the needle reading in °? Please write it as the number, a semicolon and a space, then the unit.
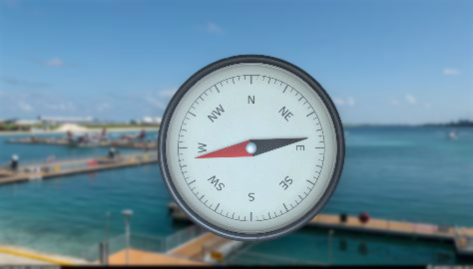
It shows 260; °
